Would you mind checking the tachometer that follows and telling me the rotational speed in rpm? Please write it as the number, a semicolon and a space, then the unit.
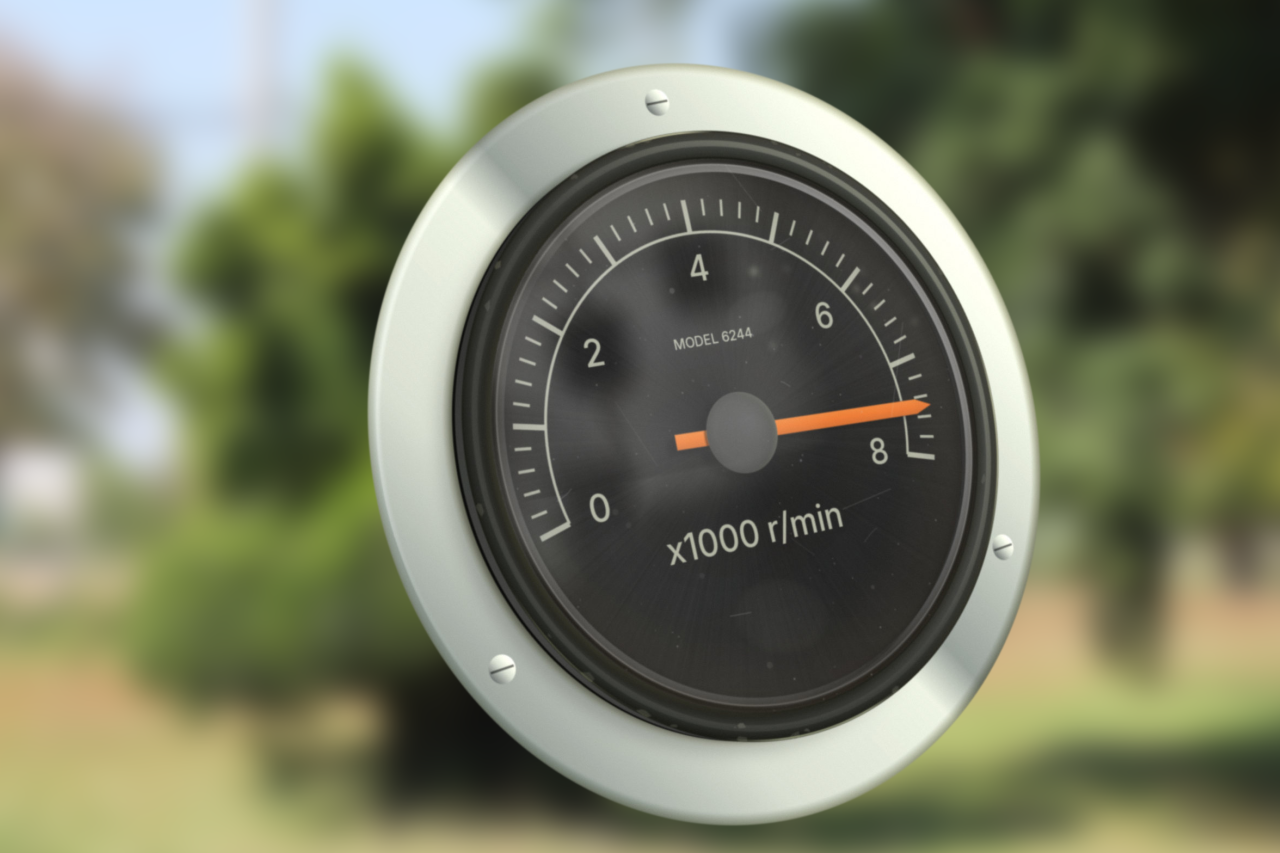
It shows 7500; rpm
